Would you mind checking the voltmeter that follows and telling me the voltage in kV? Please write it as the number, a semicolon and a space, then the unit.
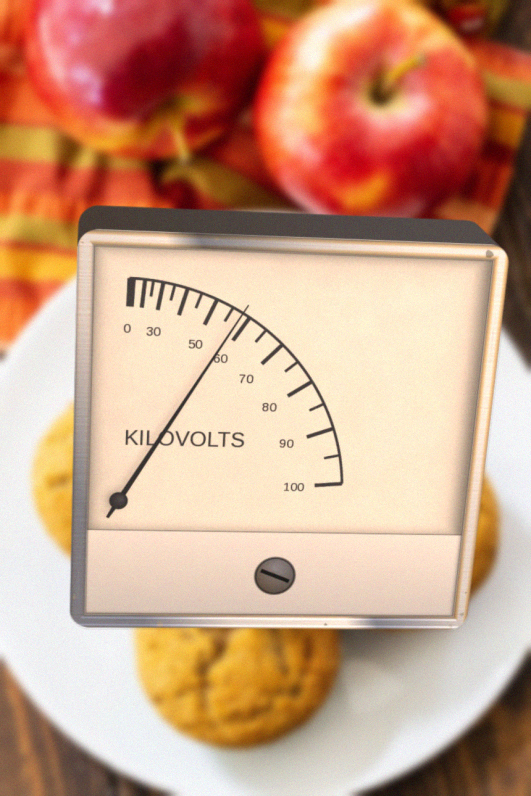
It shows 57.5; kV
